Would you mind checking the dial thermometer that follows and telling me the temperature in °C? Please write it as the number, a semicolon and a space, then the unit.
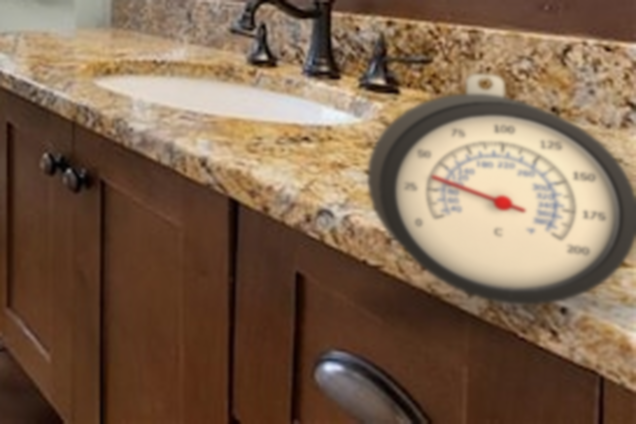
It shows 37.5; °C
